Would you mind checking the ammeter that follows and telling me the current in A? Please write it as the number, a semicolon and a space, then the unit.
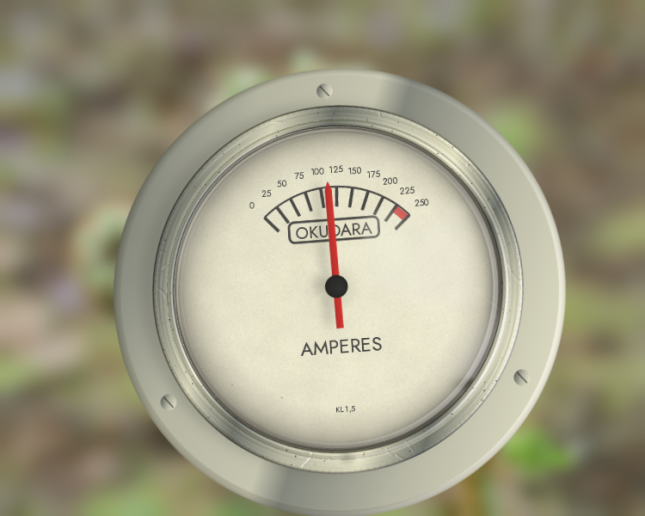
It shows 112.5; A
